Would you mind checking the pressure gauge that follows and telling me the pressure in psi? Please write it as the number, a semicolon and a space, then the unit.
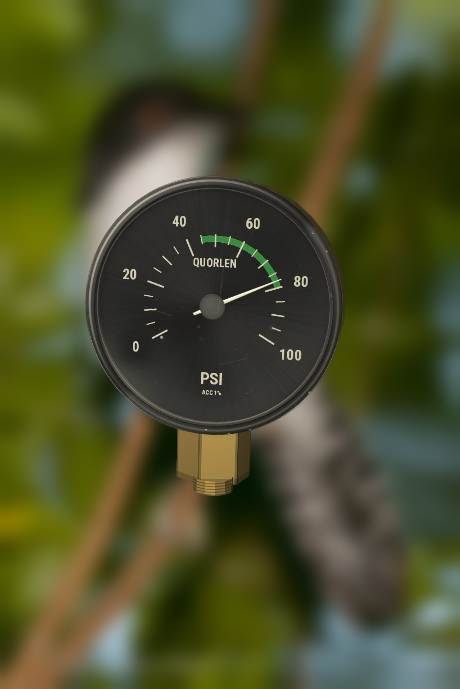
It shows 77.5; psi
